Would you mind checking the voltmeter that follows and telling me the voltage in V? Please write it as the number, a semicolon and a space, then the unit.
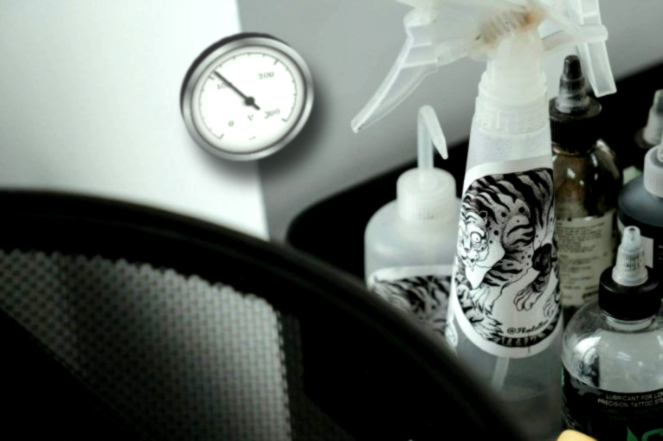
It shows 110; V
